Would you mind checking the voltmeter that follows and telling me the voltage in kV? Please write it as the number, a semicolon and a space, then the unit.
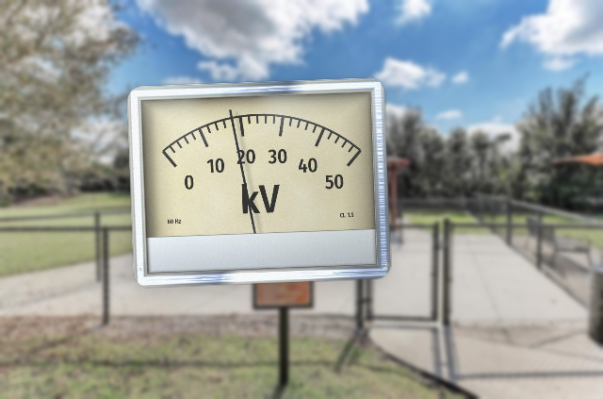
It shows 18; kV
